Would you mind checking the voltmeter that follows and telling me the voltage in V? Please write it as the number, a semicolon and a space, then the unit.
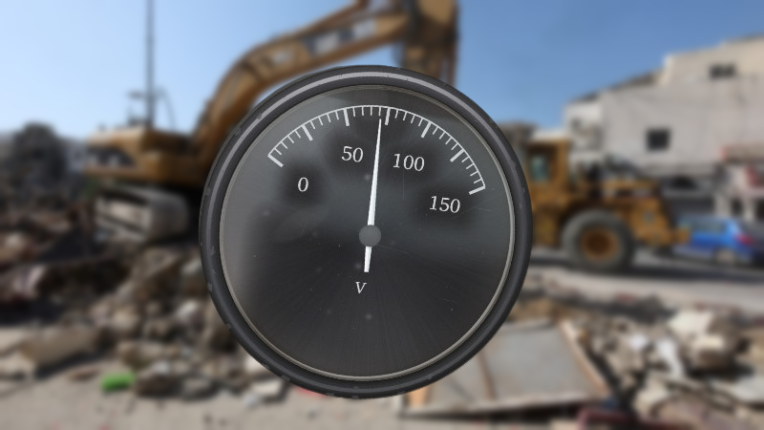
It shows 70; V
